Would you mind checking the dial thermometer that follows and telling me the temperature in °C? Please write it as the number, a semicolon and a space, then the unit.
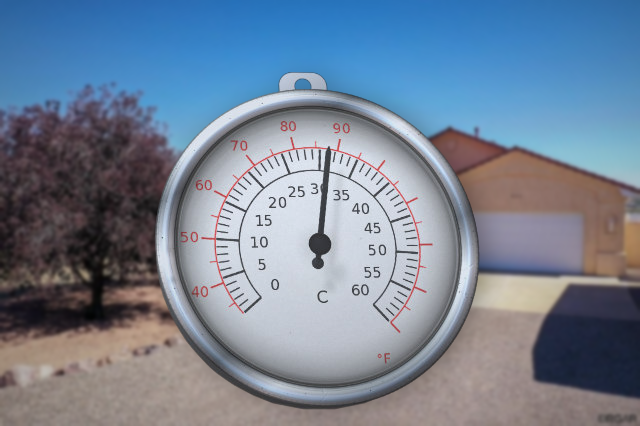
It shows 31; °C
